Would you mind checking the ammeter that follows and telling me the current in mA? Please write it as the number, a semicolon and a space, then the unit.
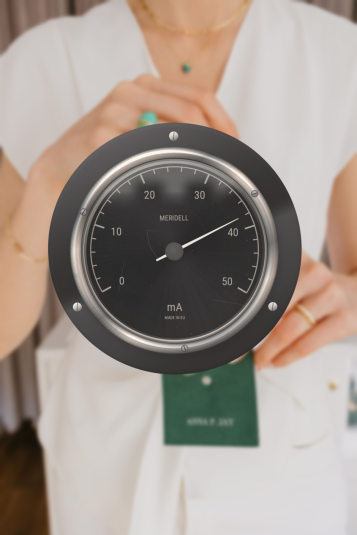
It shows 38; mA
